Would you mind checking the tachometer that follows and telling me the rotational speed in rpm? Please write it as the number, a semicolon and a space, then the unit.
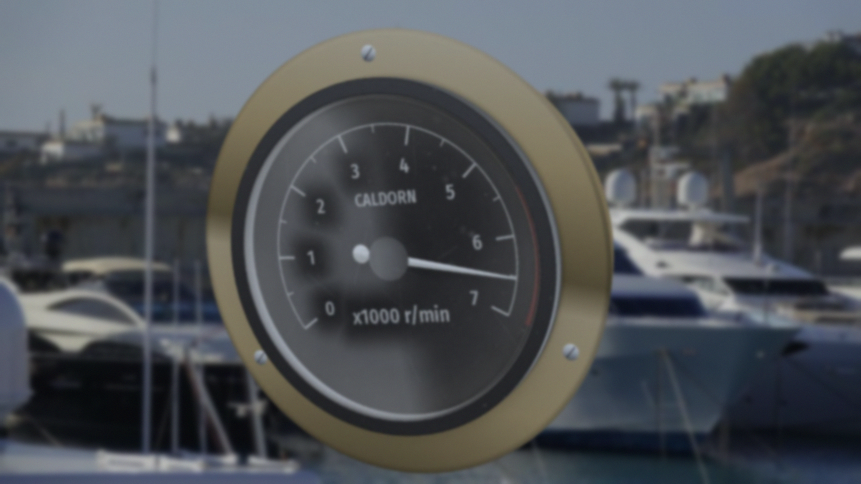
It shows 6500; rpm
